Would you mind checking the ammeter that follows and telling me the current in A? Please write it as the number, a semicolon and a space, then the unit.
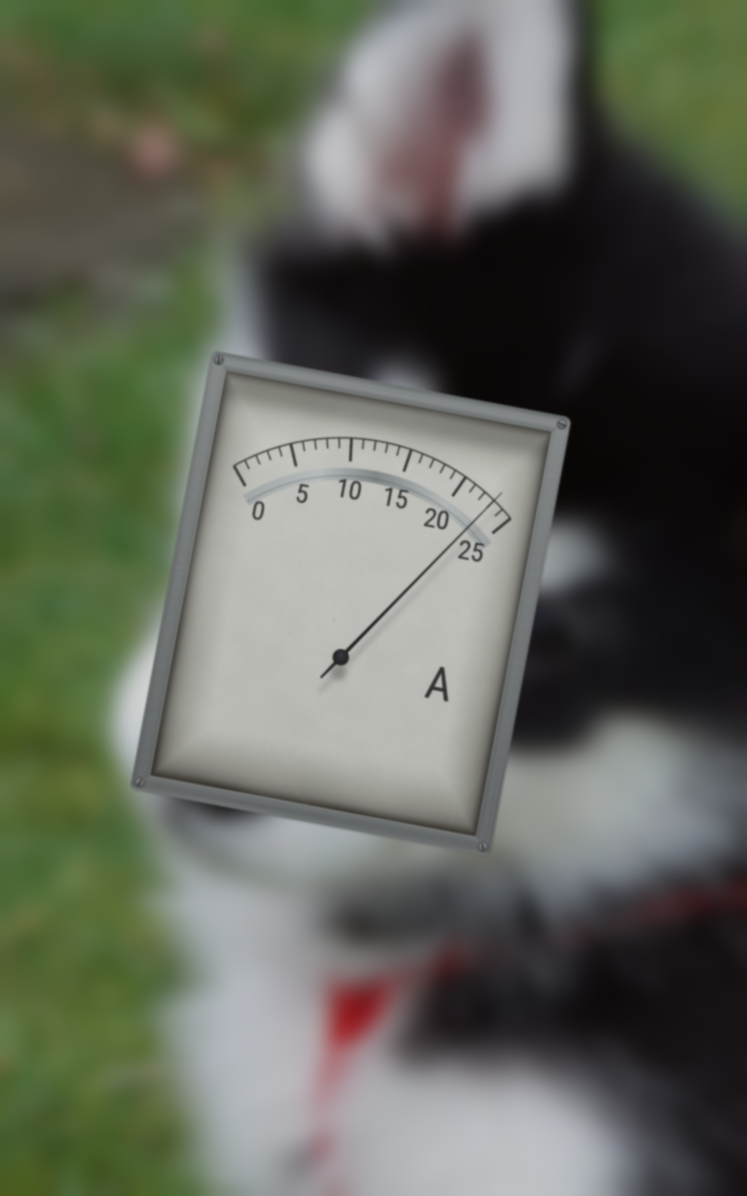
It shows 23; A
